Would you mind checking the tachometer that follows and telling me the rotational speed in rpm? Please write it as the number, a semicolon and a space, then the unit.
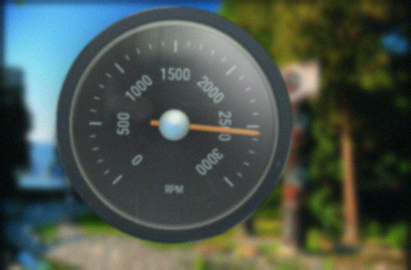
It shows 2550; rpm
